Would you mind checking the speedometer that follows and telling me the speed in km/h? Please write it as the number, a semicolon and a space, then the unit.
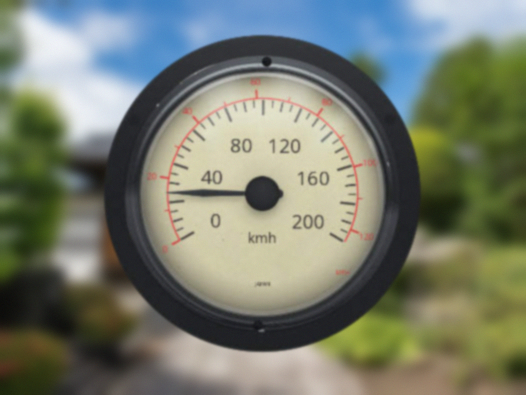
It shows 25; km/h
